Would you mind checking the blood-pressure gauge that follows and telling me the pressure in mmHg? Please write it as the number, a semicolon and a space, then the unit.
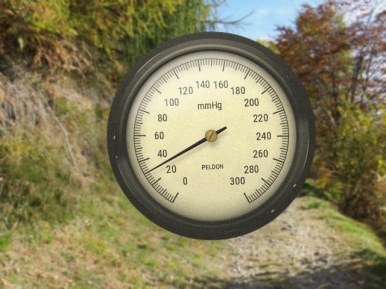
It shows 30; mmHg
